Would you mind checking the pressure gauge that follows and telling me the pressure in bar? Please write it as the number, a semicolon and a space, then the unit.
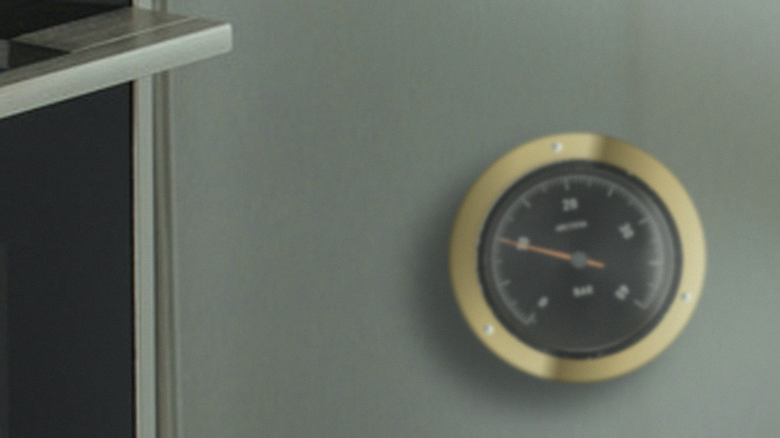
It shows 10; bar
